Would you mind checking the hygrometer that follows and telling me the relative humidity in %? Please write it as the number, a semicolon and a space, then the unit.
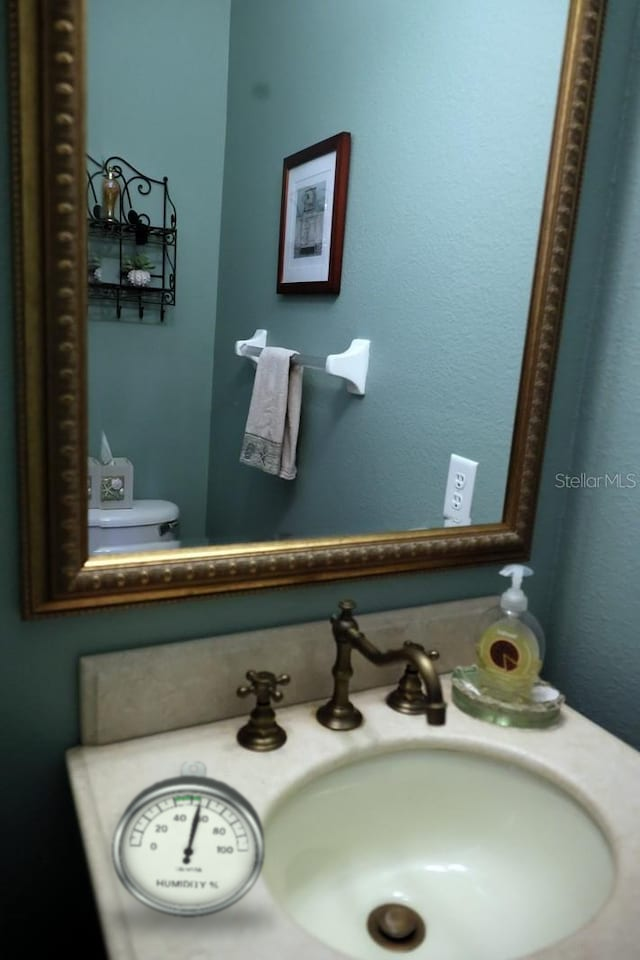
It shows 55; %
